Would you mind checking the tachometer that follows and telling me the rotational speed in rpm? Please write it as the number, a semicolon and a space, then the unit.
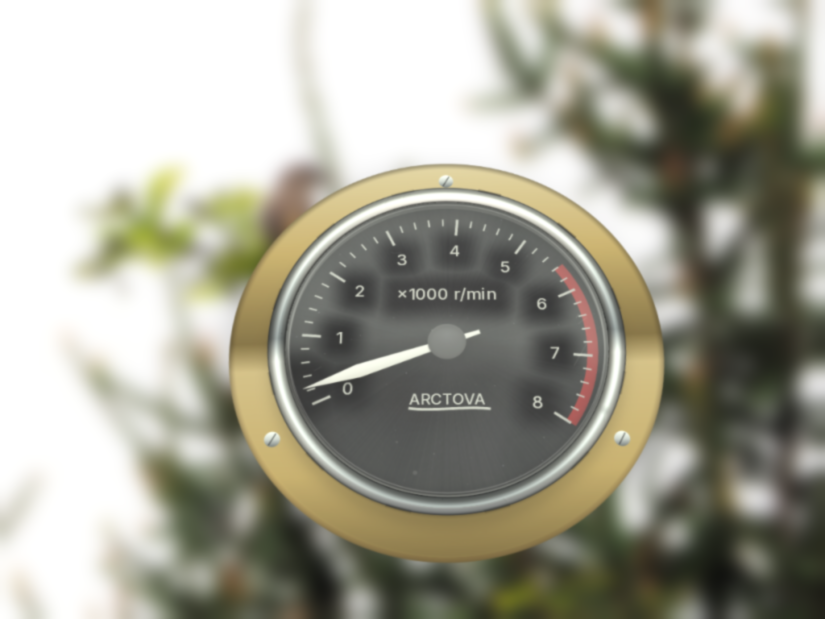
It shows 200; rpm
